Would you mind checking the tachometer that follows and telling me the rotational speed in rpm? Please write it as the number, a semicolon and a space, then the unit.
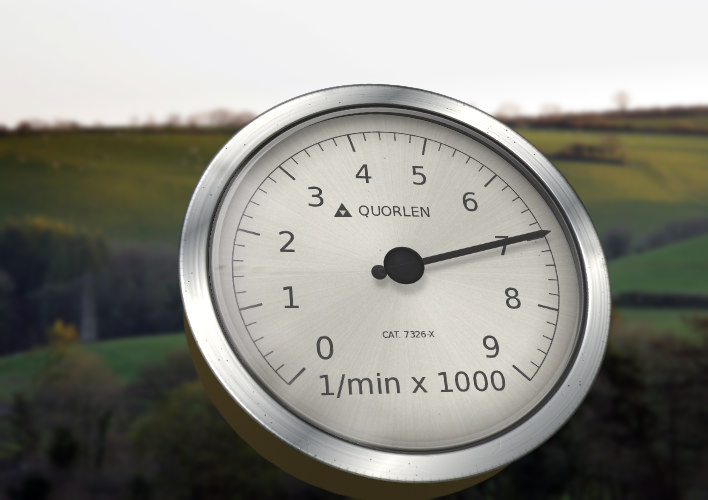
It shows 7000; rpm
